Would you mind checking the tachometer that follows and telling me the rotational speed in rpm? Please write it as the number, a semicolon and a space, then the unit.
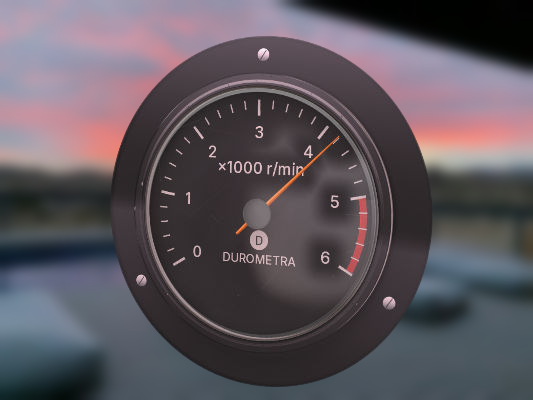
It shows 4200; rpm
